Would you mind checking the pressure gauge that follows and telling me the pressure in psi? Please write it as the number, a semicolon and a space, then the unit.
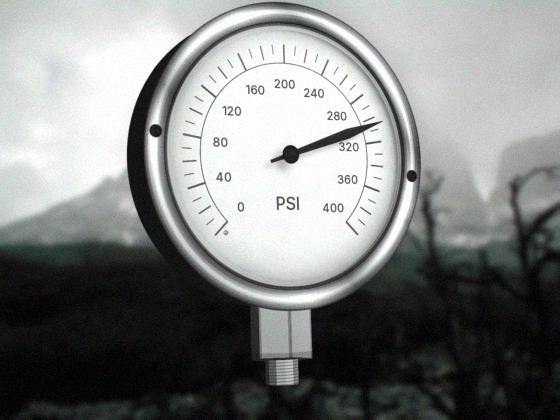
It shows 305; psi
